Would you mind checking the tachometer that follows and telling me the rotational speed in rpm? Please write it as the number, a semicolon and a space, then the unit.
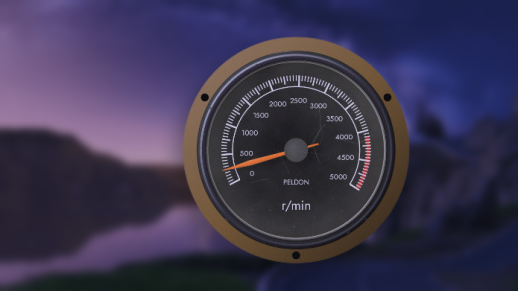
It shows 250; rpm
